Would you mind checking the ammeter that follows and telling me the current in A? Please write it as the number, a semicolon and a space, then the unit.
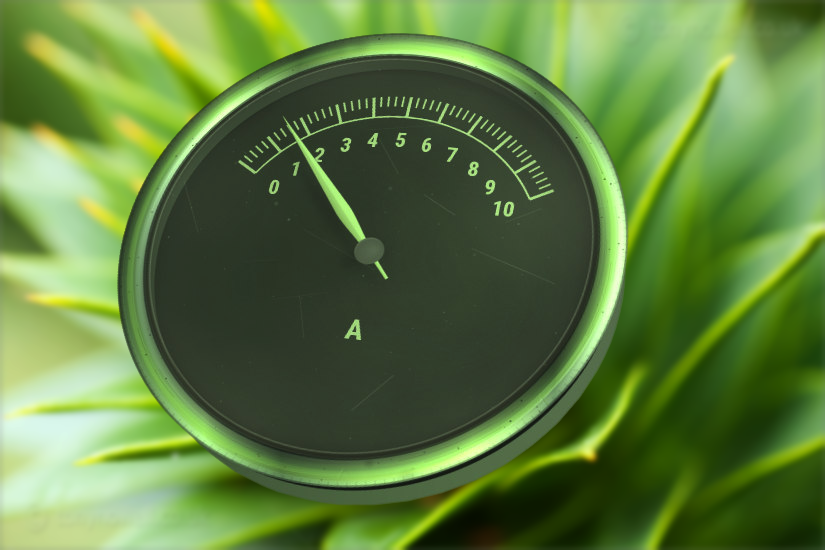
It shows 1.6; A
